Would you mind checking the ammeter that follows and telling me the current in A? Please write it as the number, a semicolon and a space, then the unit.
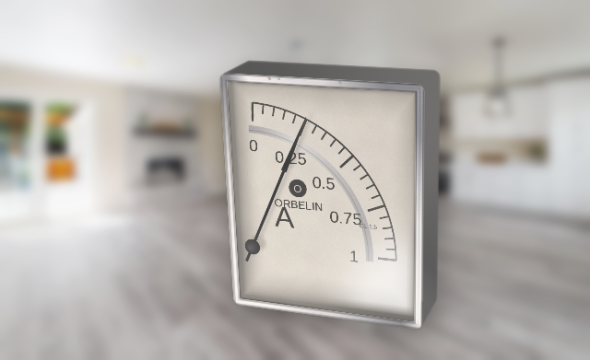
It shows 0.25; A
